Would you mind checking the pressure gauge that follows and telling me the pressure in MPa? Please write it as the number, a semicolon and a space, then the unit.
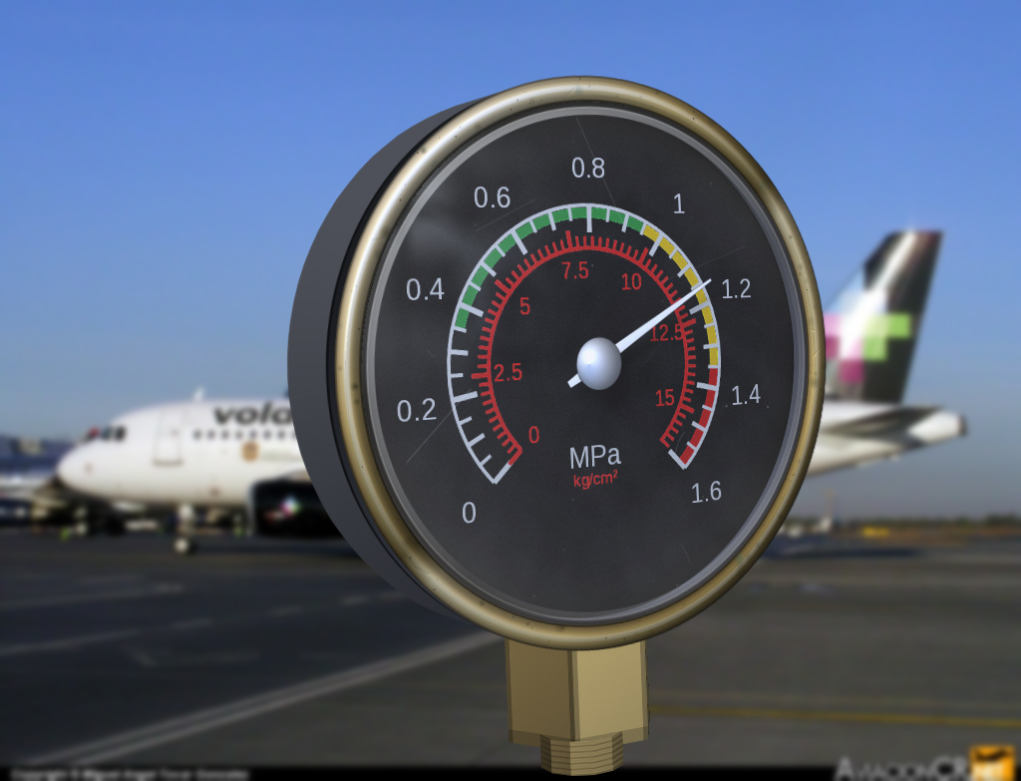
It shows 1.15; MPa
